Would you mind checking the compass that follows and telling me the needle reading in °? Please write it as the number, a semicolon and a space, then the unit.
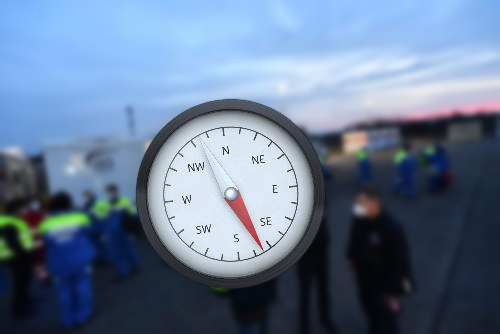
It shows 157.5; °
